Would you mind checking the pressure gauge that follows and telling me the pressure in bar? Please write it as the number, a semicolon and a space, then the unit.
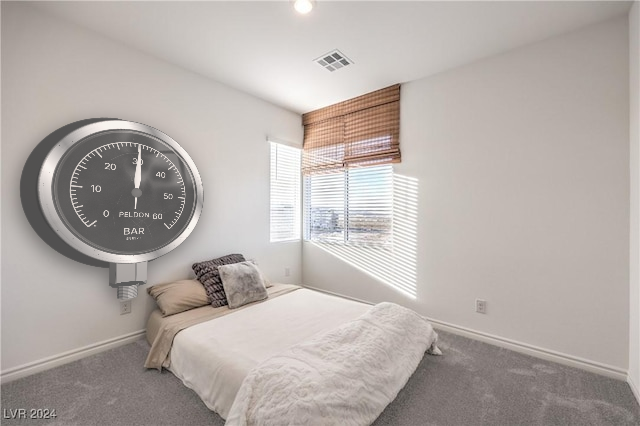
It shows 30; bar
